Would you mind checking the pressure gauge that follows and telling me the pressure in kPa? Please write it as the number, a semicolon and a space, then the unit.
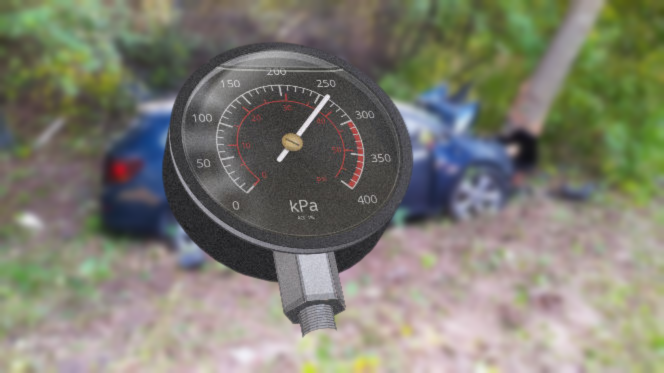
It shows 260; kPa
